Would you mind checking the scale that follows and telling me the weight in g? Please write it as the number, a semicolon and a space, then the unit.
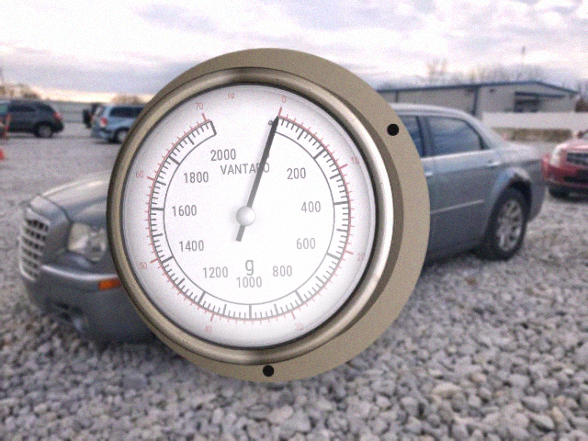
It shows 0; g
